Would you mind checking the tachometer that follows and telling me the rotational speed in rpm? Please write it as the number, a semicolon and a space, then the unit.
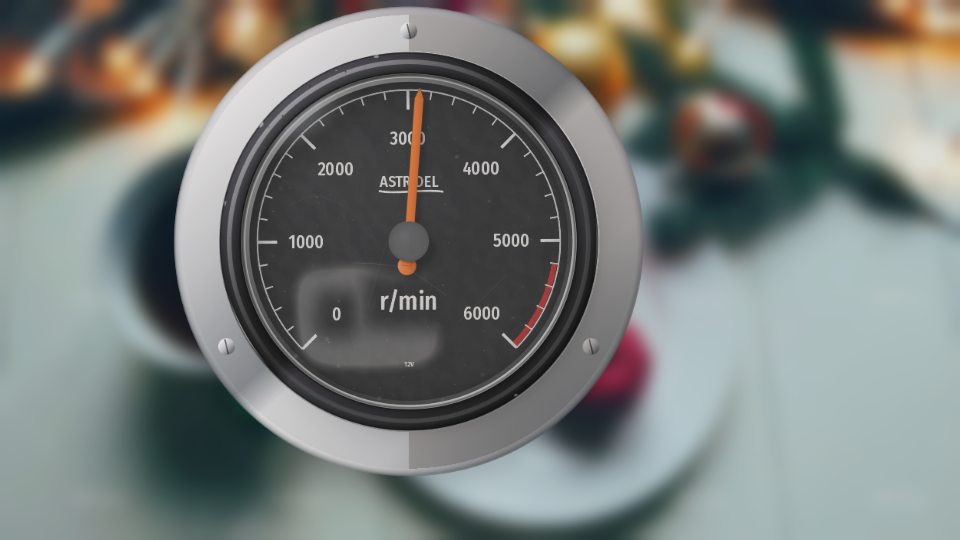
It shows 3100; rpm
